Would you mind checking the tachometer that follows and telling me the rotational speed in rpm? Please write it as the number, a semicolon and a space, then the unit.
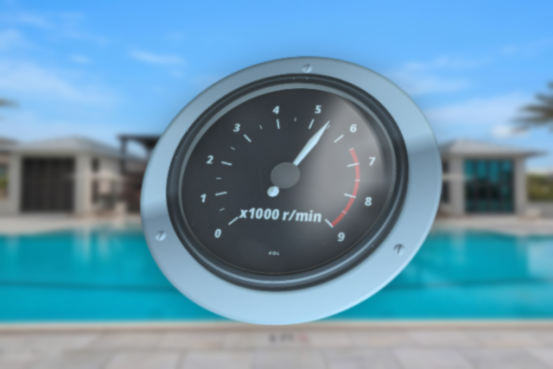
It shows 5500; rpm
